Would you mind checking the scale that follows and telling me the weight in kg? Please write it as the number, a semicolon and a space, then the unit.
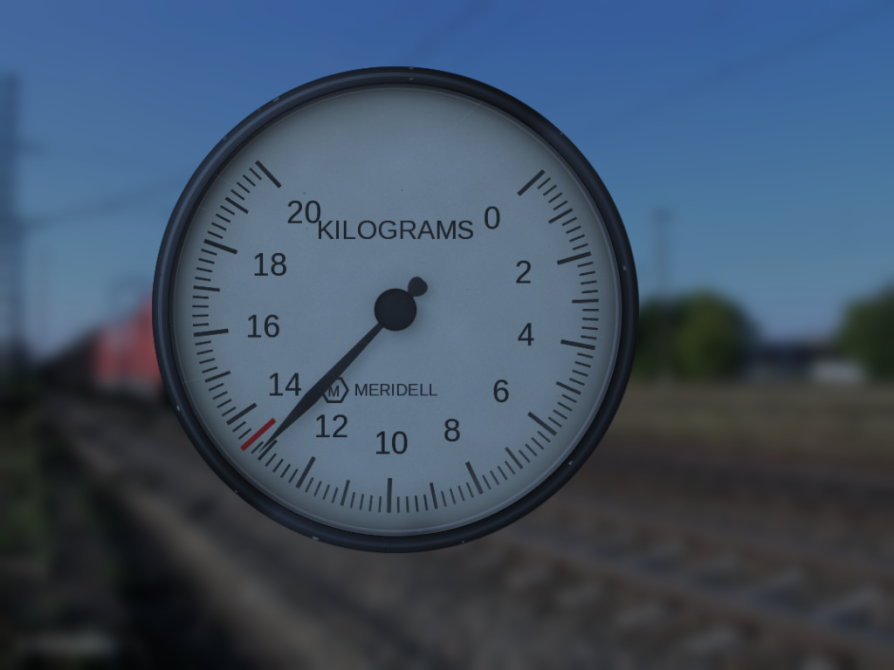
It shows 13.1; kg
